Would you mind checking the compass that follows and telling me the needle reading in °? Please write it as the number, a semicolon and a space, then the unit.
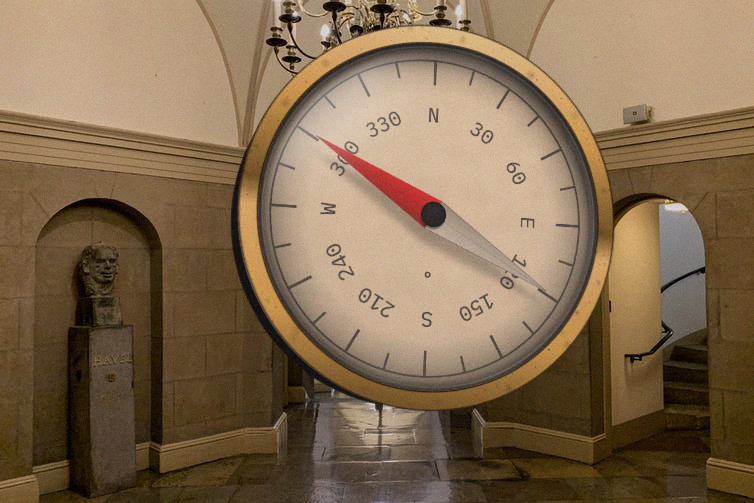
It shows 300; °
